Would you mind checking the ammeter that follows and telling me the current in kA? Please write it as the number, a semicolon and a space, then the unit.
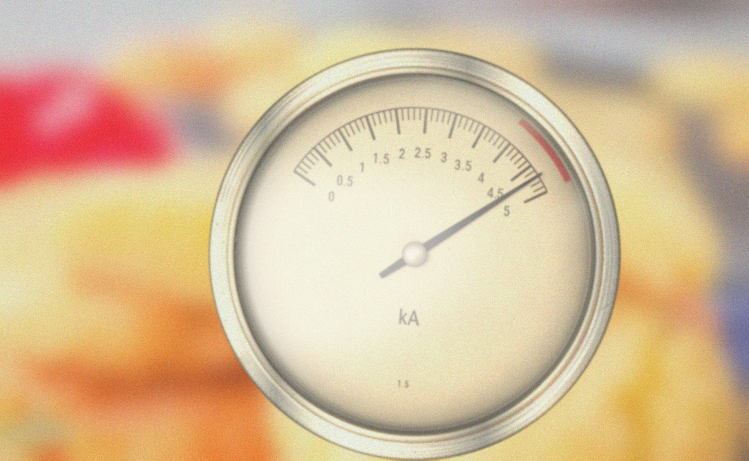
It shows 4.7; kA
